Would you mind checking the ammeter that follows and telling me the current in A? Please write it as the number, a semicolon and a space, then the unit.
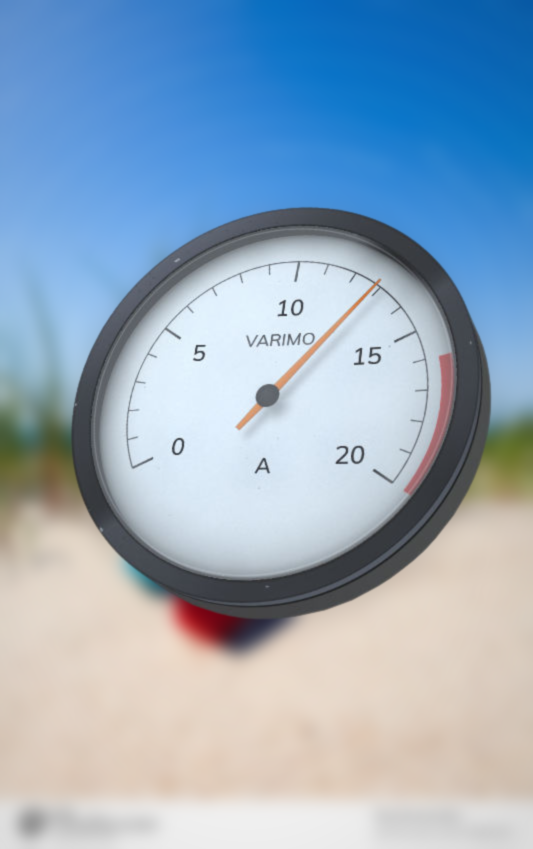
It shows 13; A
